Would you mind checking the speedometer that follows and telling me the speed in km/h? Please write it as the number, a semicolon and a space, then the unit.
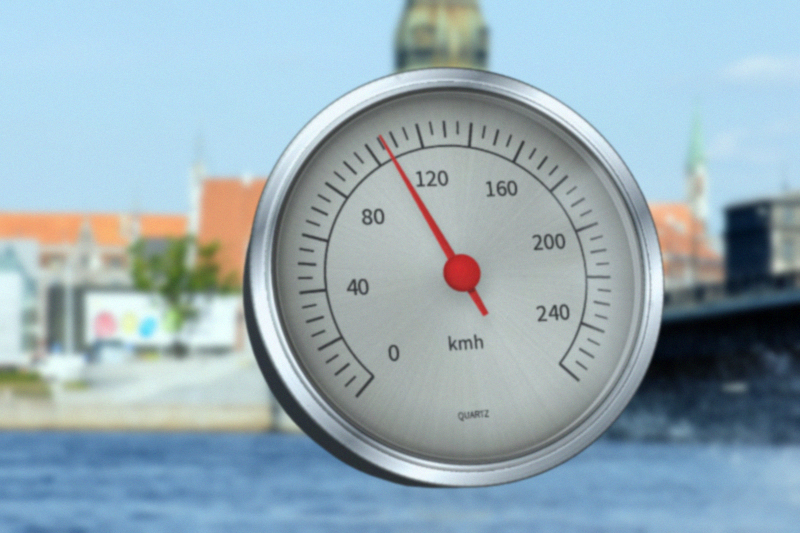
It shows 105; km/h
